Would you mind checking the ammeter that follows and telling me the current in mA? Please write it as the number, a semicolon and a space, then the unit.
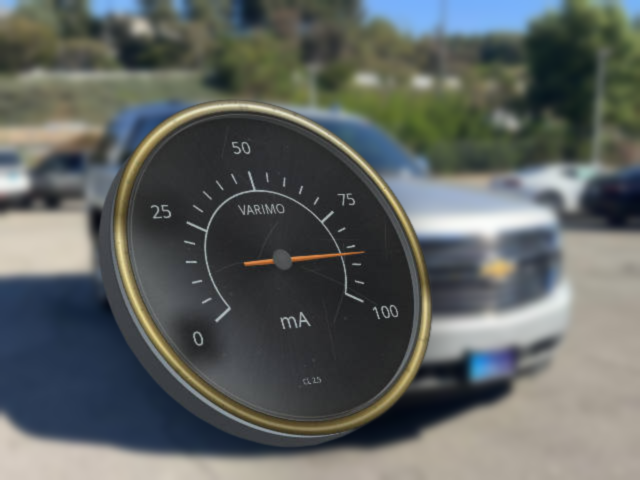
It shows 87.5; mA
